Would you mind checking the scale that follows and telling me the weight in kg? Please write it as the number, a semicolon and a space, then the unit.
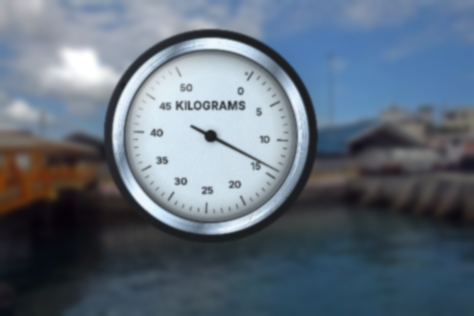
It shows 14; kg
